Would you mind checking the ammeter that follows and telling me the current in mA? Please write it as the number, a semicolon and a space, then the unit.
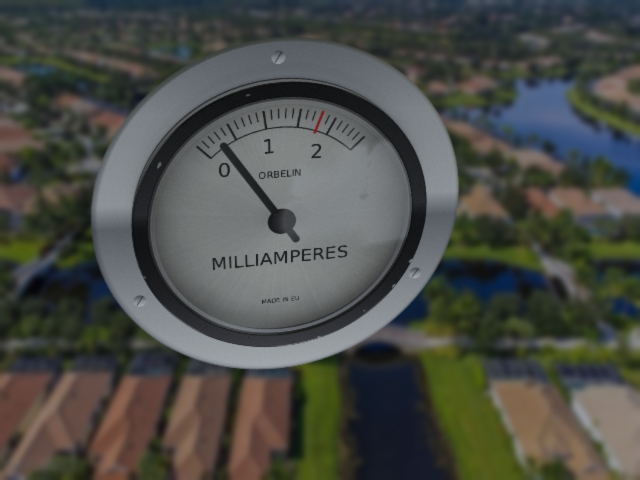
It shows 0.3; mA
